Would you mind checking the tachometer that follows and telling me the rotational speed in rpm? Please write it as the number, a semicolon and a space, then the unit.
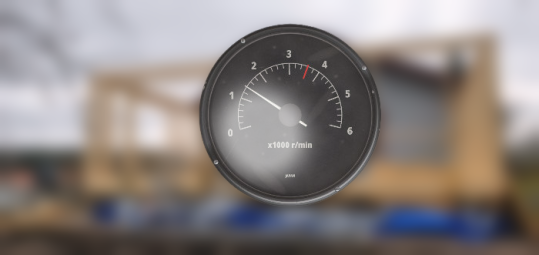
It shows 1400; rpm
